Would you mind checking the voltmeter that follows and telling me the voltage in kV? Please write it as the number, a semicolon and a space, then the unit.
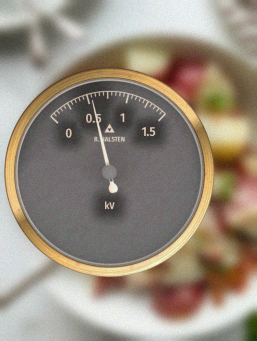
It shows 0.55; kV
